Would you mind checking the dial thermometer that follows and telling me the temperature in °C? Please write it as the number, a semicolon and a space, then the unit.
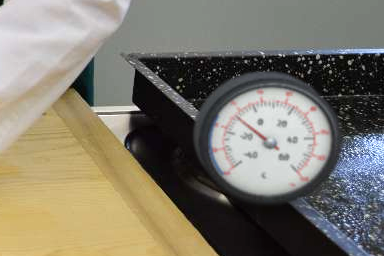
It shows -10; °C
